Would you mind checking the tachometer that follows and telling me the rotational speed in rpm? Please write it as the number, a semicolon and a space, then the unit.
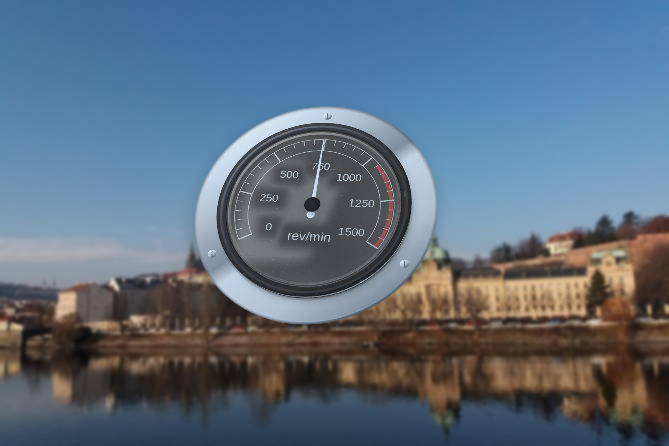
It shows 750; rpm
